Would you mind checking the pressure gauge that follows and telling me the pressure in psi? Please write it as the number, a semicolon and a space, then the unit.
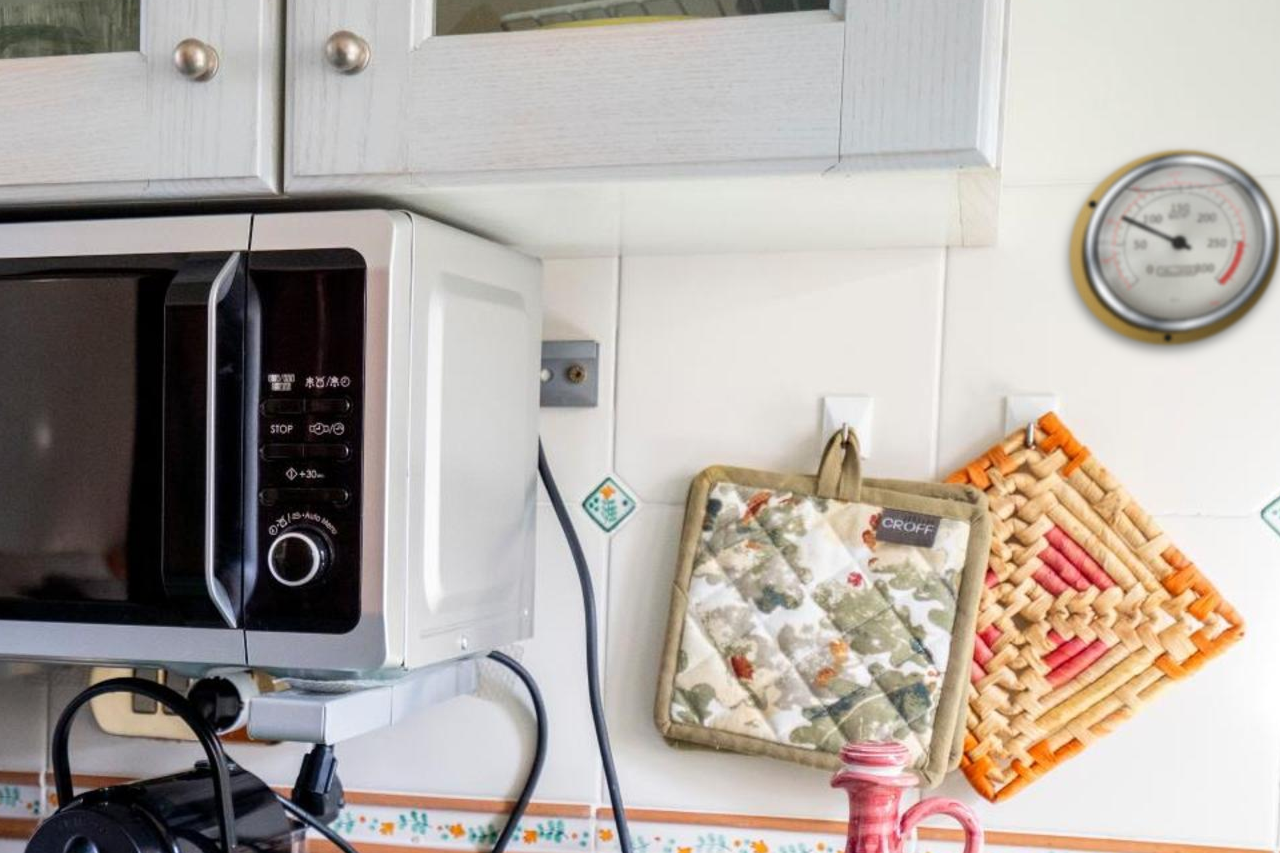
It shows 80; psi
